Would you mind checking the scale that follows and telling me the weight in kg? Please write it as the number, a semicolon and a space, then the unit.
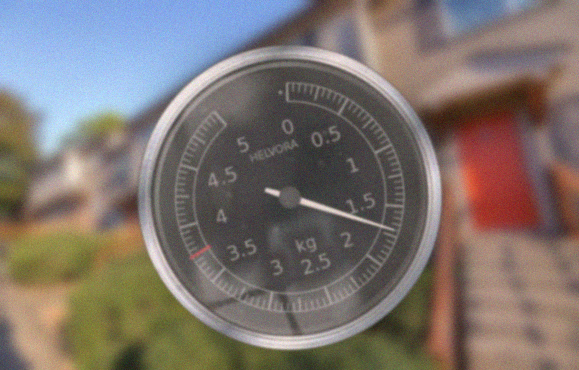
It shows 1.7; kg
